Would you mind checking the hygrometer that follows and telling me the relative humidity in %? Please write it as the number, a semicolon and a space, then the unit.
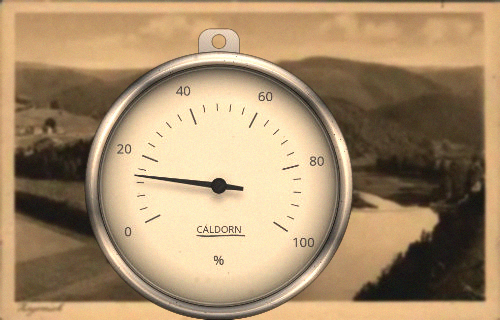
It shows 14; %
